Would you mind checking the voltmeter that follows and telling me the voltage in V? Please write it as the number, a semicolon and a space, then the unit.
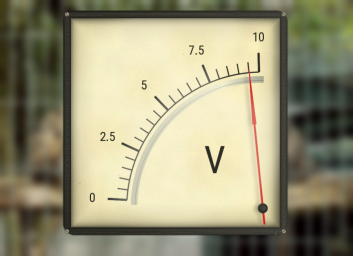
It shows 9.5; V
